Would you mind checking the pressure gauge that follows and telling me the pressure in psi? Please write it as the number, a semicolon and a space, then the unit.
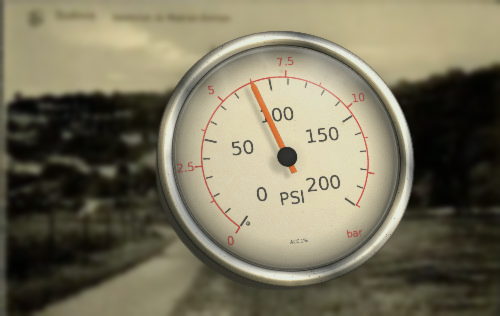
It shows 90; psi
